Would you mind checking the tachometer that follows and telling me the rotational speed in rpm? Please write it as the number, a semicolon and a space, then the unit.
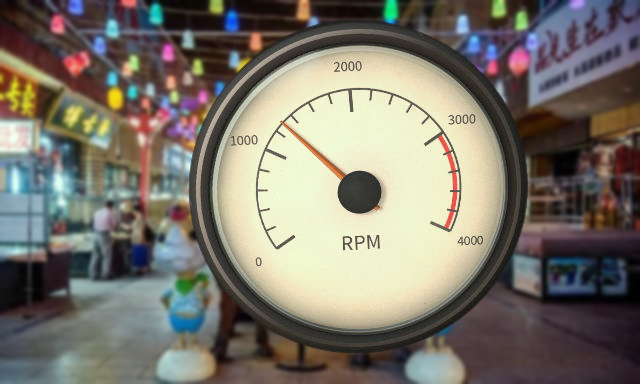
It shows 1300; rpm
